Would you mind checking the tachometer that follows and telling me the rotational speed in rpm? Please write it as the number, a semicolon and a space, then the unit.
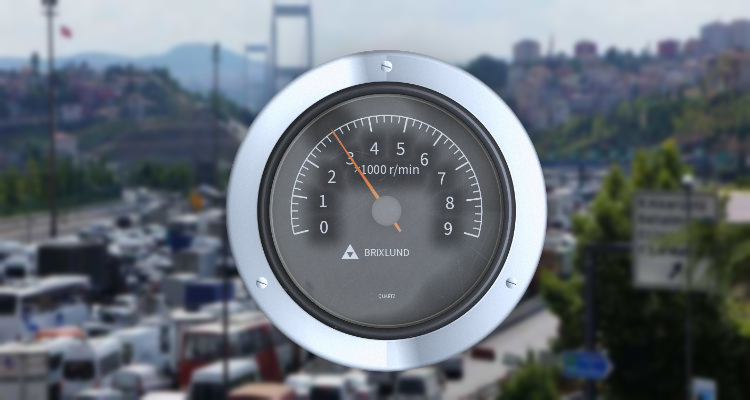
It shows 3000; rpm
